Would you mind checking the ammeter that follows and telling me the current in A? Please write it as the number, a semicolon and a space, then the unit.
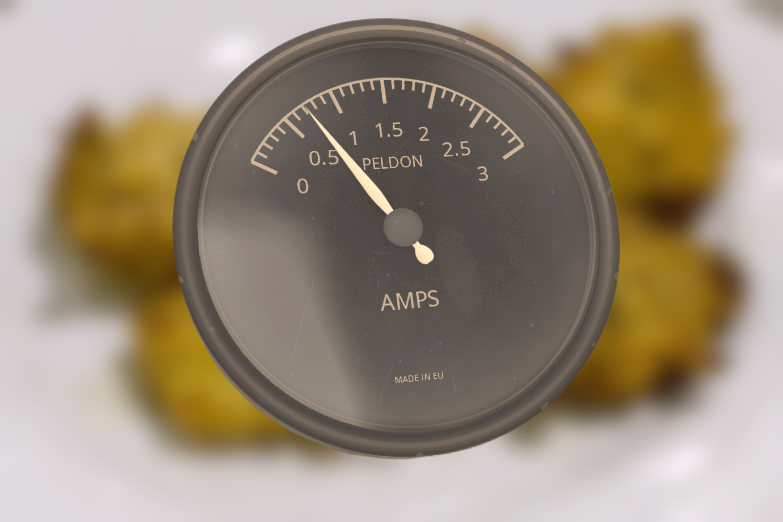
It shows 0.7; A
